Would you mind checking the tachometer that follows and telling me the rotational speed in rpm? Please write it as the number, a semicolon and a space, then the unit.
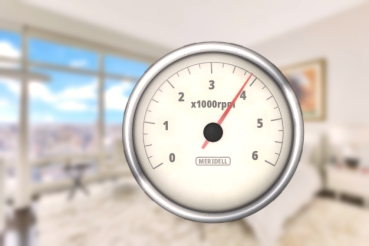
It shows 3875; rpm
